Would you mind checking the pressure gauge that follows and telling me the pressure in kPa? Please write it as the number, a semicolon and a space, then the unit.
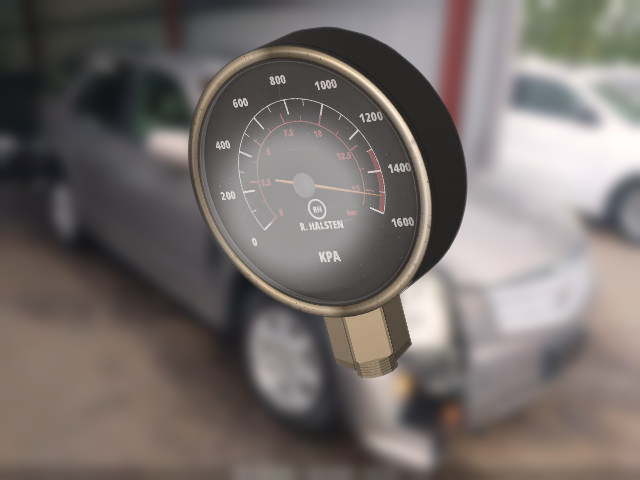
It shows 1500; kPa
